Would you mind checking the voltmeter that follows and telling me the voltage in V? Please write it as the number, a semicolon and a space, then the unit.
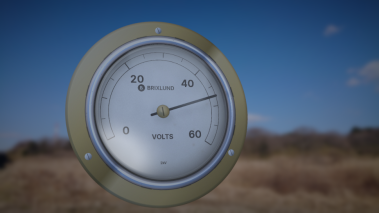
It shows 47.5; V
